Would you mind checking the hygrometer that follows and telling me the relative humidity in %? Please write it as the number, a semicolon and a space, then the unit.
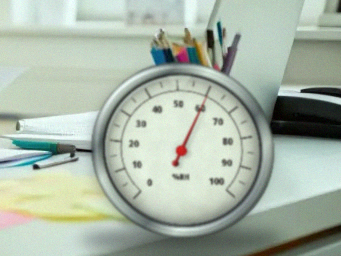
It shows 60; %
